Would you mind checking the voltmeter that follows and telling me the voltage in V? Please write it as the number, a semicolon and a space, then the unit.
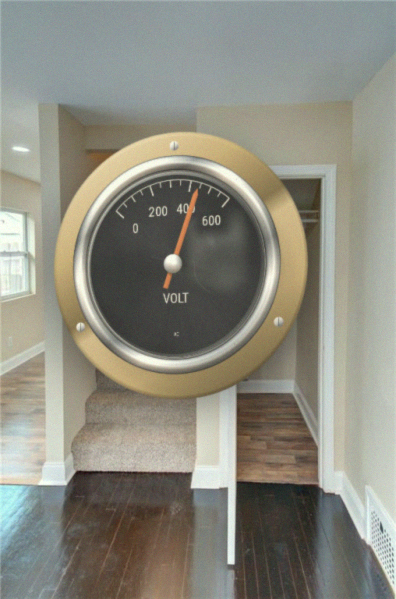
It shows 450; V
